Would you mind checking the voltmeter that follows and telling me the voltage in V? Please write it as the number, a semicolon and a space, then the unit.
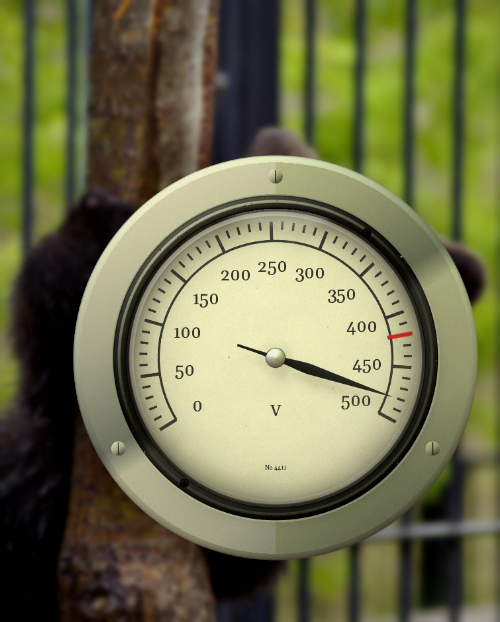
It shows 480; V
